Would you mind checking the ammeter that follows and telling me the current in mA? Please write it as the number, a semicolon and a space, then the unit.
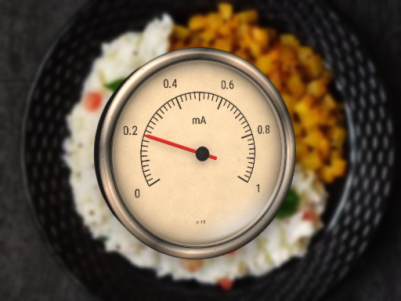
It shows 0.2; mA
